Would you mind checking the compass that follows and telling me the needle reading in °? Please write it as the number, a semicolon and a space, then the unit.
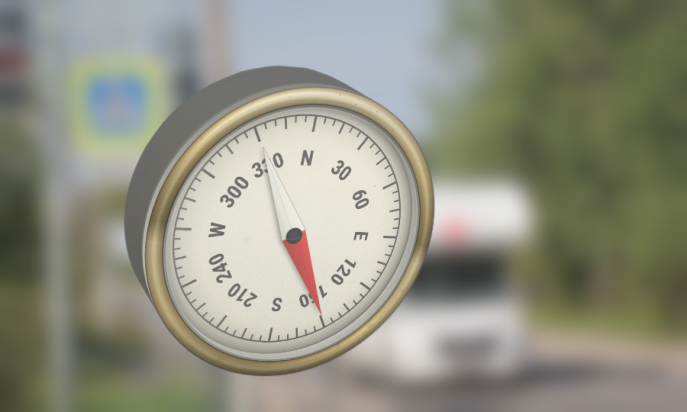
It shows 150; °
